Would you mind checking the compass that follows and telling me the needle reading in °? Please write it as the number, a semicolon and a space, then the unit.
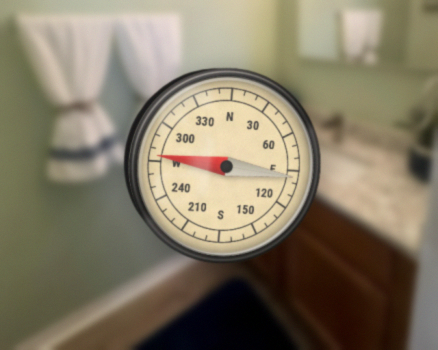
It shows 275; °
